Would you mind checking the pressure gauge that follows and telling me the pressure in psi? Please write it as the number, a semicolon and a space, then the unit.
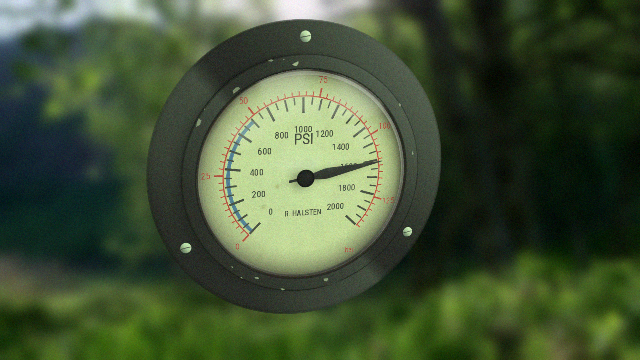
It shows 1600; psi
